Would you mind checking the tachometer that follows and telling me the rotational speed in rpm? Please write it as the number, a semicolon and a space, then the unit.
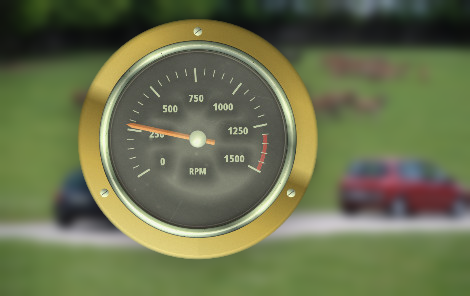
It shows 275; rpm
